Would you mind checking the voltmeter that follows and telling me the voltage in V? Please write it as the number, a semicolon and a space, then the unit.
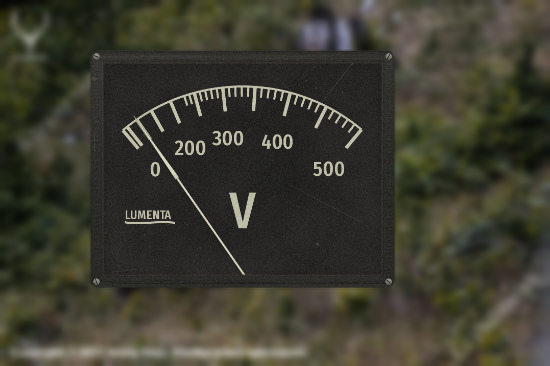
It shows 100; V
